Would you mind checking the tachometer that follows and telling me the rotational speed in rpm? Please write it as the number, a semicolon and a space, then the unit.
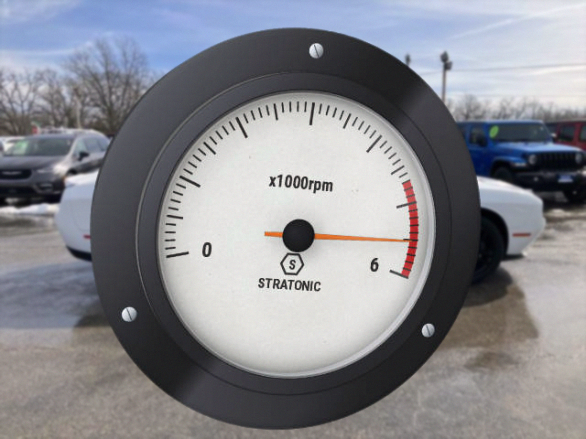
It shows 5500; rpm
